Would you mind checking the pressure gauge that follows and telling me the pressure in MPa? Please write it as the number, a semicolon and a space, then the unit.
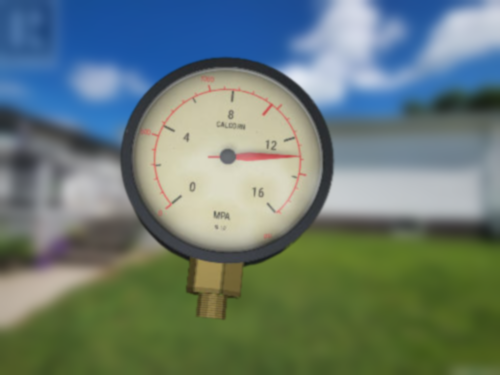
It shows 13; MPa
